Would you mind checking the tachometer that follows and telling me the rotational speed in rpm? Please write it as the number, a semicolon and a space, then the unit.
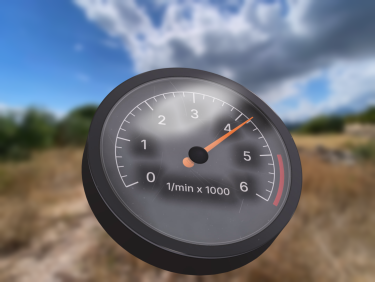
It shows 4200; rpm
